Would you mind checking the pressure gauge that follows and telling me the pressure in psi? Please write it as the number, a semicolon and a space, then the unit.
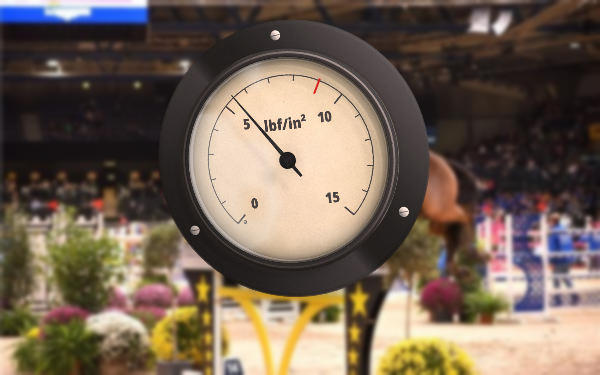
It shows 5.5; psi
